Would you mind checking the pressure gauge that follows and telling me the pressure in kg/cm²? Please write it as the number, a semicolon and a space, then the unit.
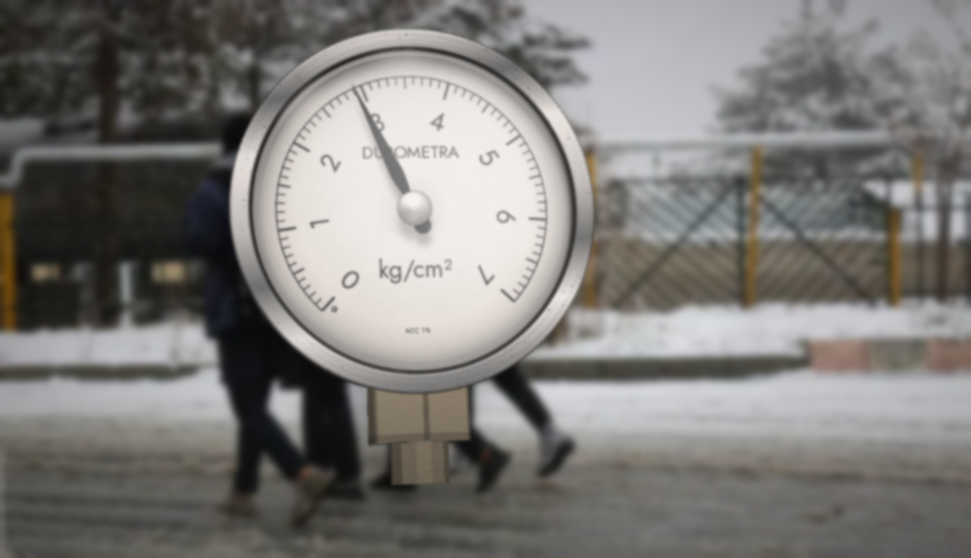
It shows 2.9; kg/cm²
